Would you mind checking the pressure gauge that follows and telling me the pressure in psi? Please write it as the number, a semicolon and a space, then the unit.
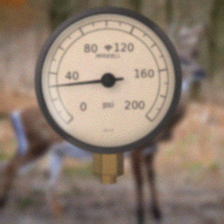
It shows 30; psi
